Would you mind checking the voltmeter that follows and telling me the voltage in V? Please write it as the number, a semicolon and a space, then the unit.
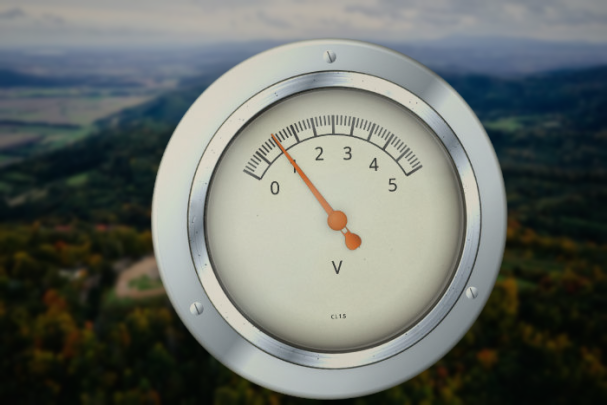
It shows 1; V
